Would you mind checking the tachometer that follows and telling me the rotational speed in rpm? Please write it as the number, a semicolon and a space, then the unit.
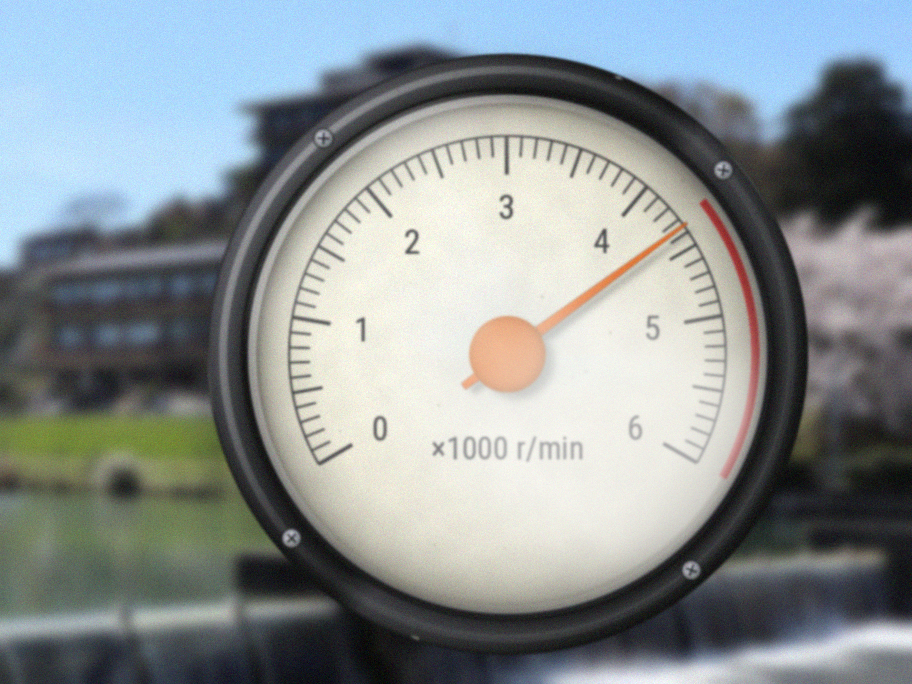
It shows 4350; rpm
